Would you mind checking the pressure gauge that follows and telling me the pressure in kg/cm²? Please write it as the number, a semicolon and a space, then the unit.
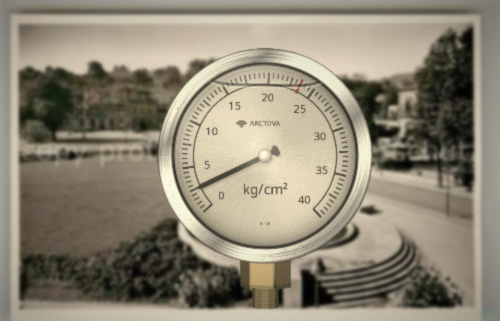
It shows 2.5; kg/cm²
